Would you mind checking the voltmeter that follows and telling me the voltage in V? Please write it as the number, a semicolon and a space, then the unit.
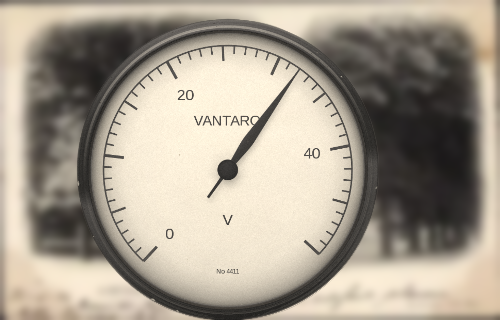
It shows 32; V
